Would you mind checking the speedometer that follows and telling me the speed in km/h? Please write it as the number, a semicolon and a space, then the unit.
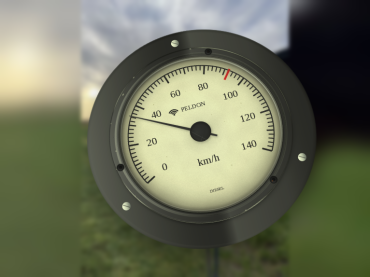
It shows 34; km/h
